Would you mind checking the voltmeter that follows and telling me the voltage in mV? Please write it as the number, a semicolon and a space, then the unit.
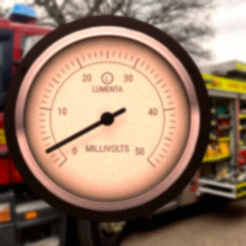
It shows 3; mV
